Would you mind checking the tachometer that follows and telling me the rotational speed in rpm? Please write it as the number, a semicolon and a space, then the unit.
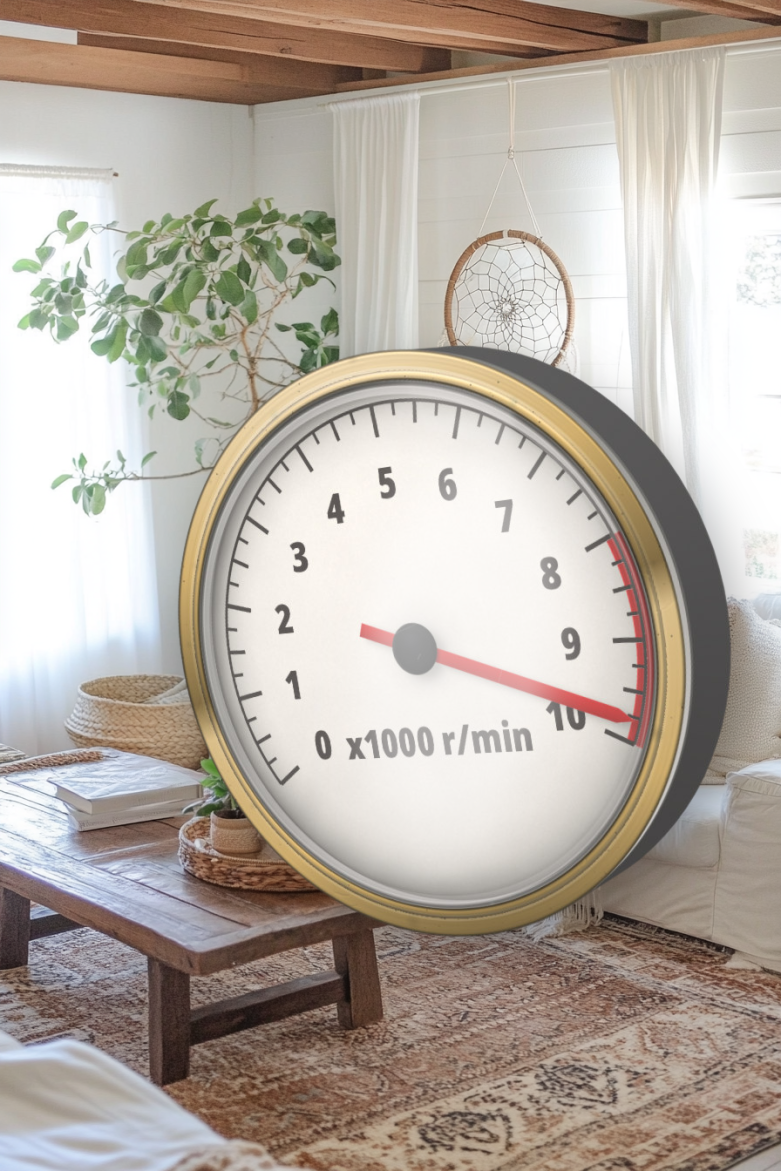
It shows 9750; rpm
